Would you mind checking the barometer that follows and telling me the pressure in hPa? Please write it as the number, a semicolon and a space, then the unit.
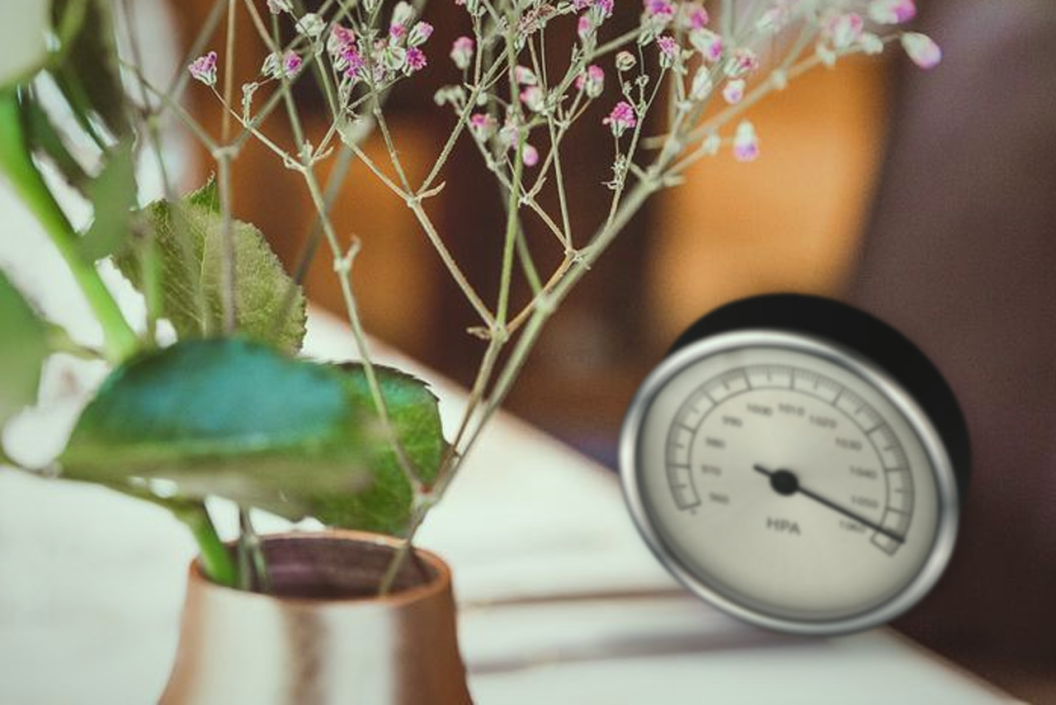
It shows 1055; hPa
